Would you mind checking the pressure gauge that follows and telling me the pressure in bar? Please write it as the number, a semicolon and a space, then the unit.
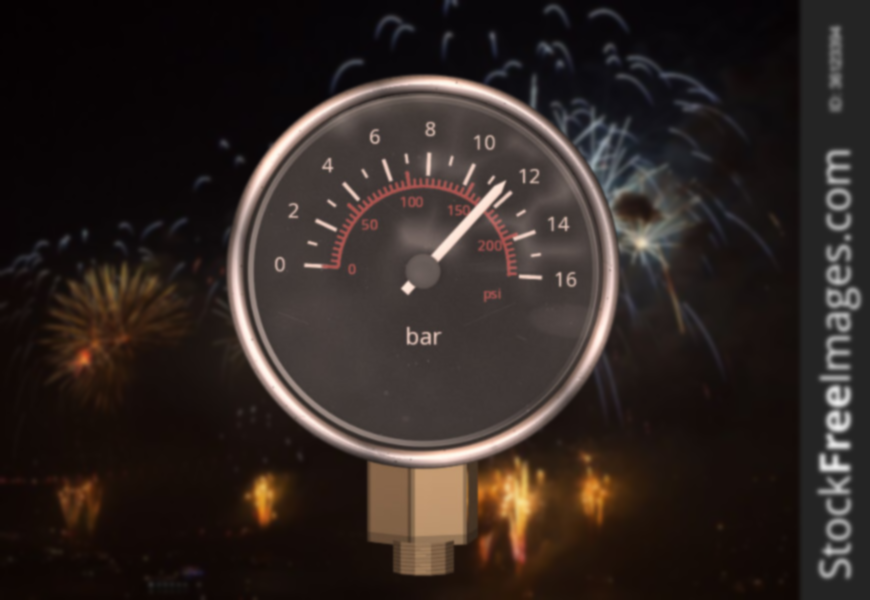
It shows 11.5; bar
